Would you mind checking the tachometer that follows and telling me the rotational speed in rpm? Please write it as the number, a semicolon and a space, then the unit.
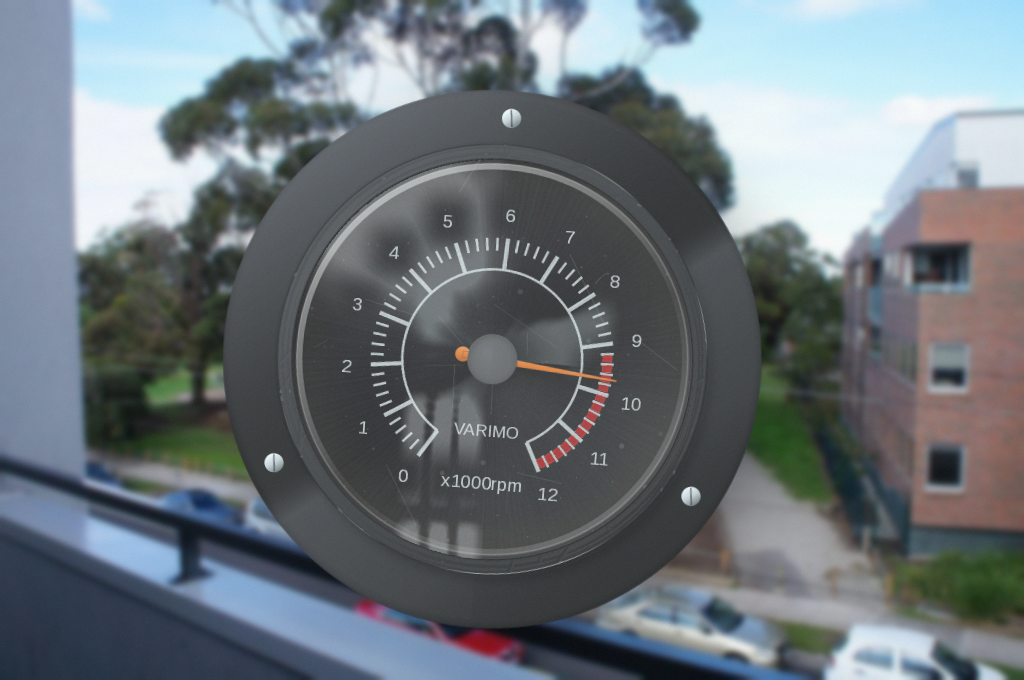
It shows 9700; rpm
